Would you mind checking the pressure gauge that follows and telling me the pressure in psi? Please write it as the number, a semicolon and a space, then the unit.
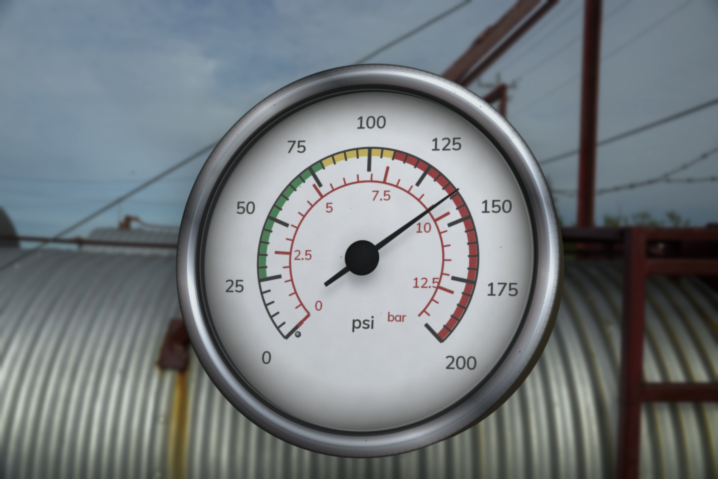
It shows 140; psi
